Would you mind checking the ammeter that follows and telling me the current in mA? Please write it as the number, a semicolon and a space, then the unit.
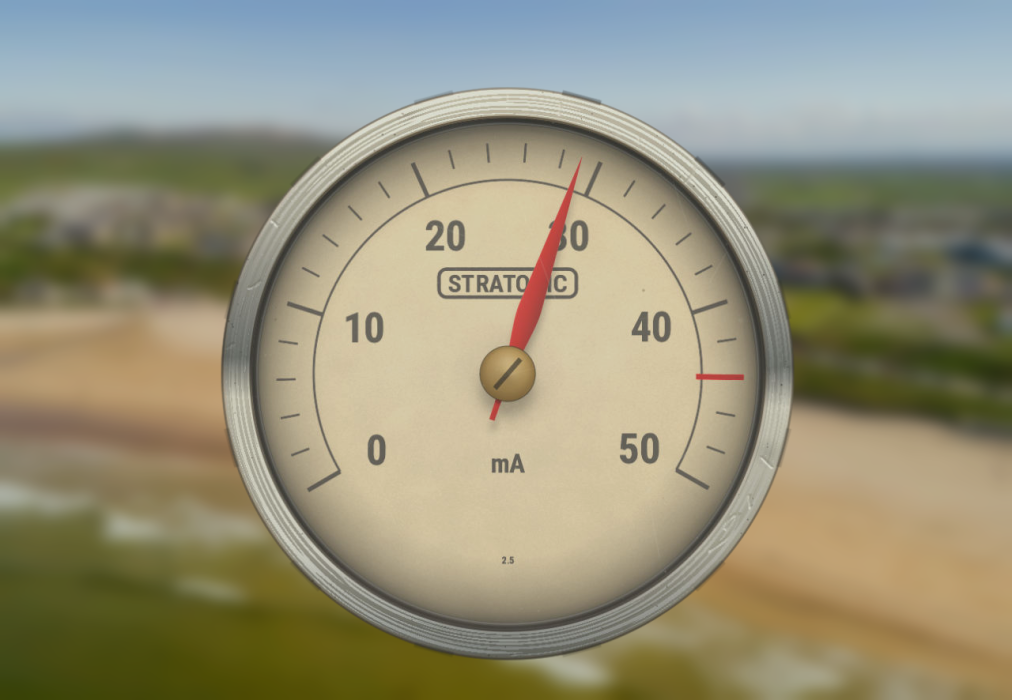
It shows 29; mA
